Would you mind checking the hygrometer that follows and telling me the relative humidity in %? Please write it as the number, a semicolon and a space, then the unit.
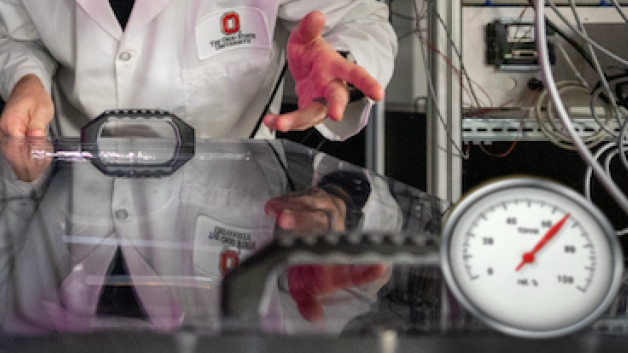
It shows 65; %
